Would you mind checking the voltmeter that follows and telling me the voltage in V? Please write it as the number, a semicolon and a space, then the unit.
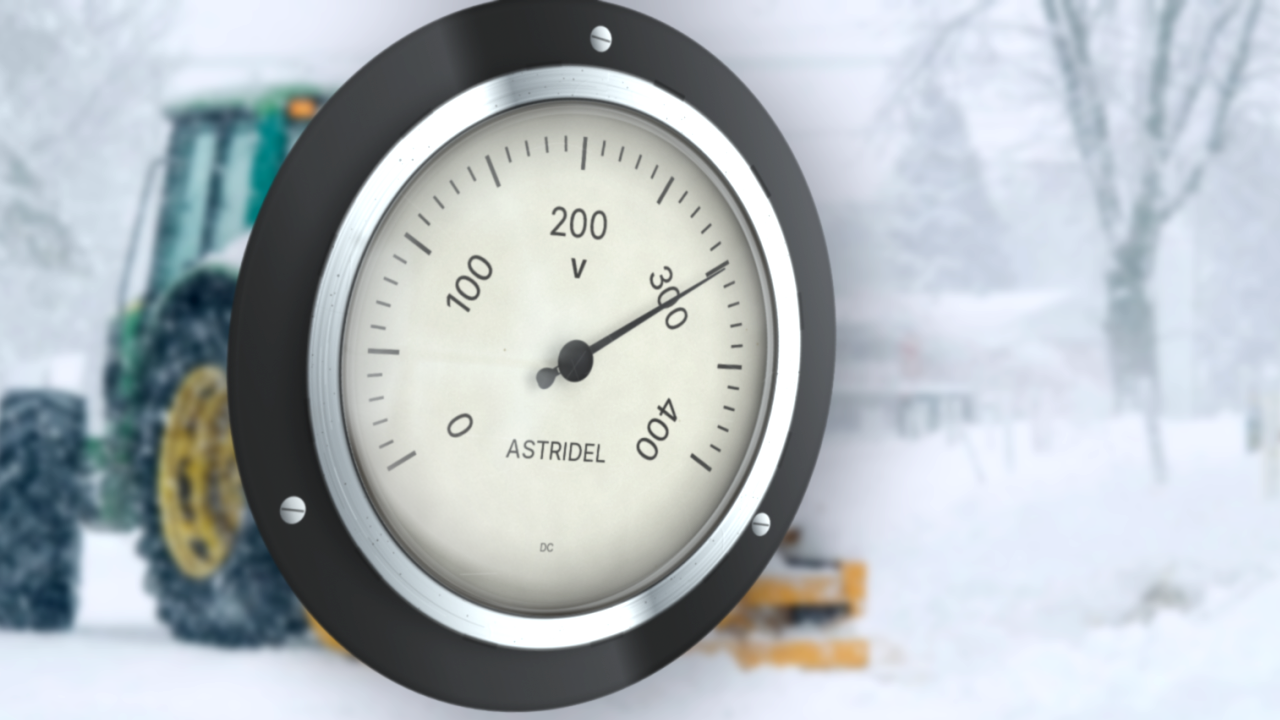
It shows 300; V
